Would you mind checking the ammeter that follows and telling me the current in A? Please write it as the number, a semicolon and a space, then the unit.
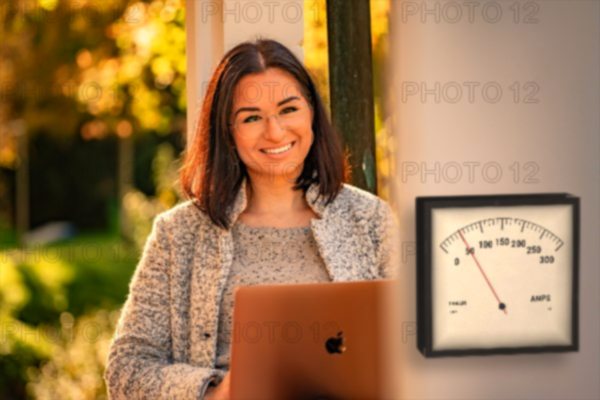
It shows 50; A
